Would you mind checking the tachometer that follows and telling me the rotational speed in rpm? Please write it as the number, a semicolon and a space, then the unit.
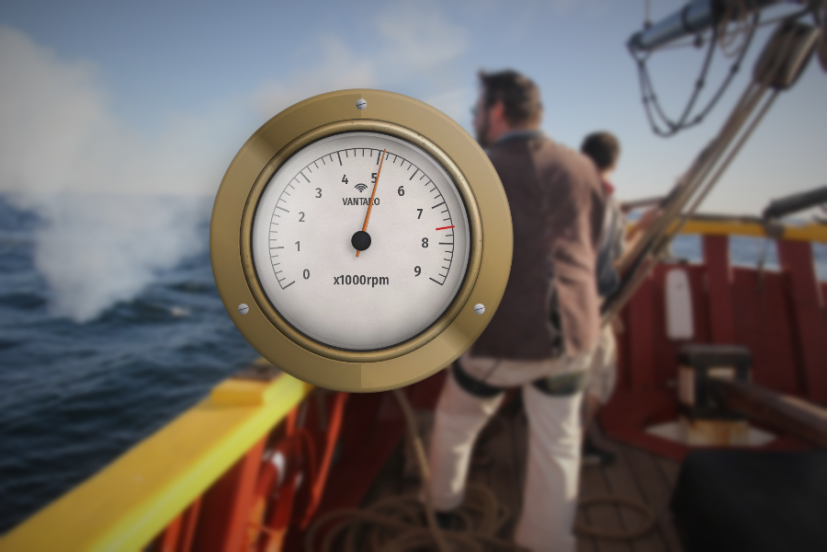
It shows 5100; rpm
